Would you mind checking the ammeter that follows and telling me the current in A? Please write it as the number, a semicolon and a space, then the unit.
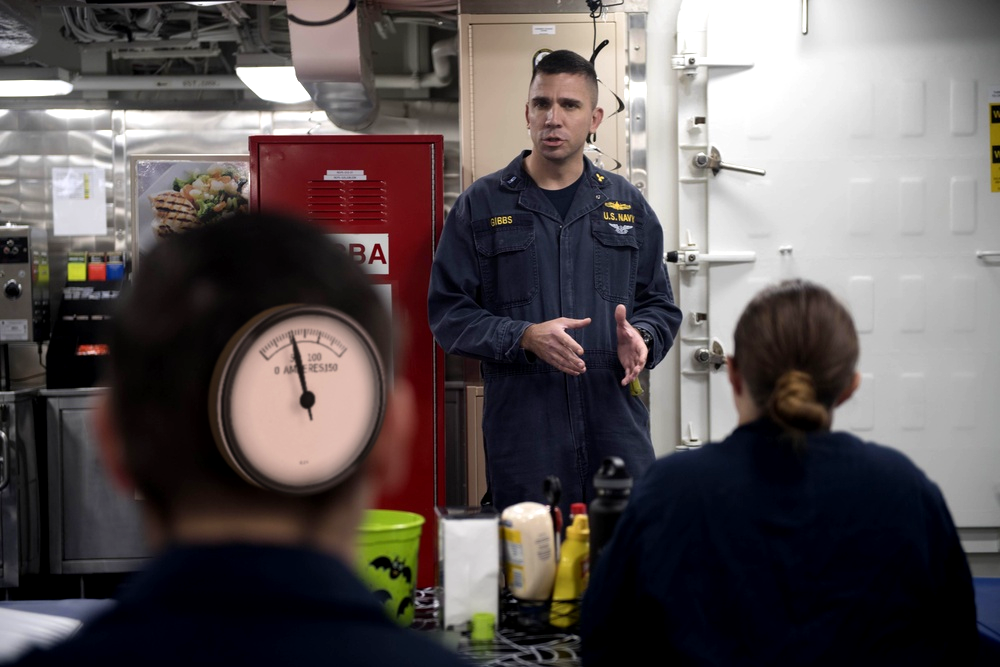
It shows 50; A
